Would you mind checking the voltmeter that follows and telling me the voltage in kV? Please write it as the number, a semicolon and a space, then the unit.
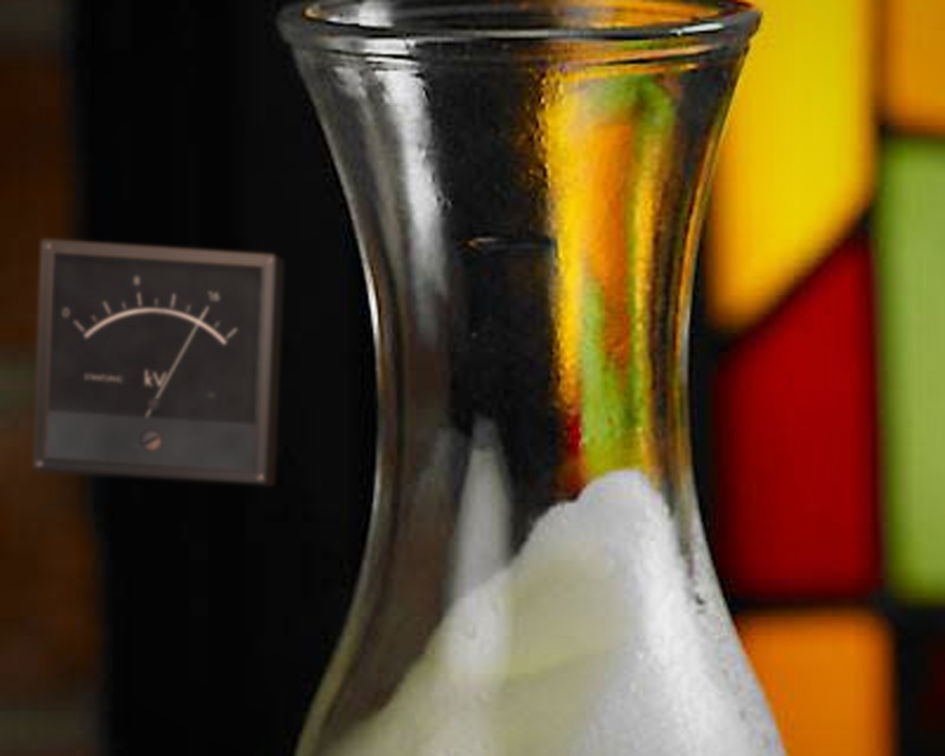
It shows 16; kV
